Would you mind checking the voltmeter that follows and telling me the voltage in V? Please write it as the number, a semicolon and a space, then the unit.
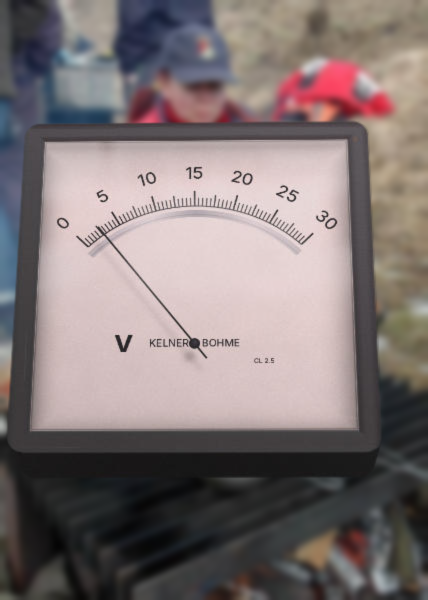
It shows 2.5; V
